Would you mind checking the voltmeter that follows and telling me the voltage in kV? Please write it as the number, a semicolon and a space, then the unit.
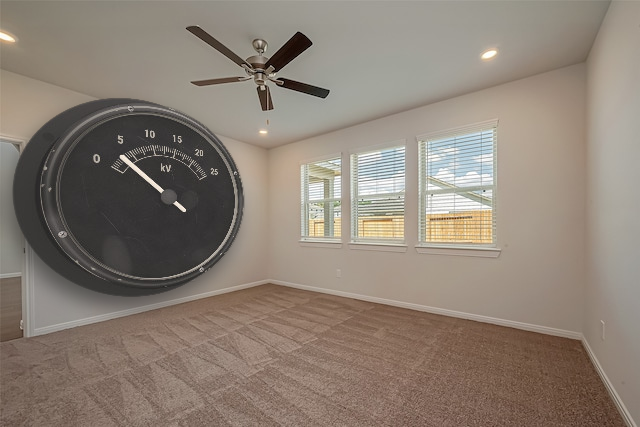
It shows 2.5; kV
